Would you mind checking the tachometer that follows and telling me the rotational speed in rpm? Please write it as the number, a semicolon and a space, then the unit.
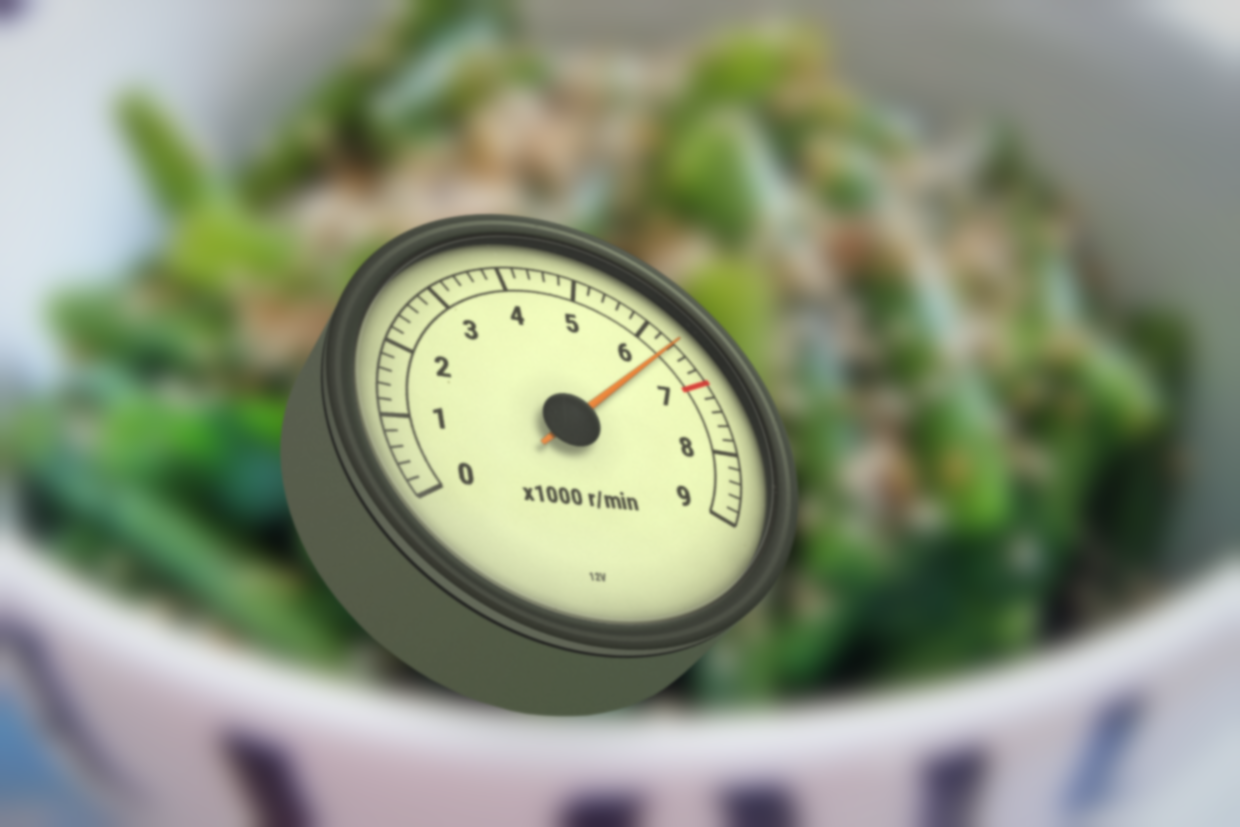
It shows 6400; rpm
